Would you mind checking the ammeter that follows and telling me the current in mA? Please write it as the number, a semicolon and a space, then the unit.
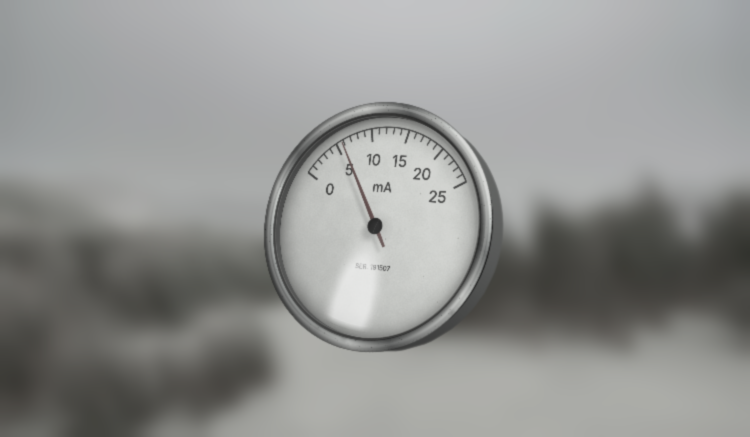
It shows 6; mA
